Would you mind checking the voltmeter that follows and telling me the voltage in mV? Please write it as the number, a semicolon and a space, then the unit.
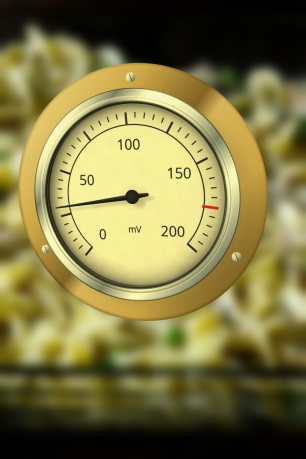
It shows 30; mV
